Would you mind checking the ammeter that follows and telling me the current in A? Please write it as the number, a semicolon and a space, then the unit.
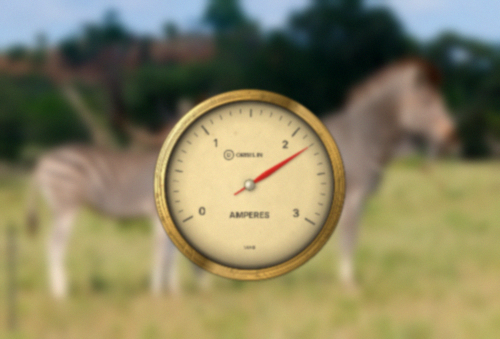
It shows 2.2; A
